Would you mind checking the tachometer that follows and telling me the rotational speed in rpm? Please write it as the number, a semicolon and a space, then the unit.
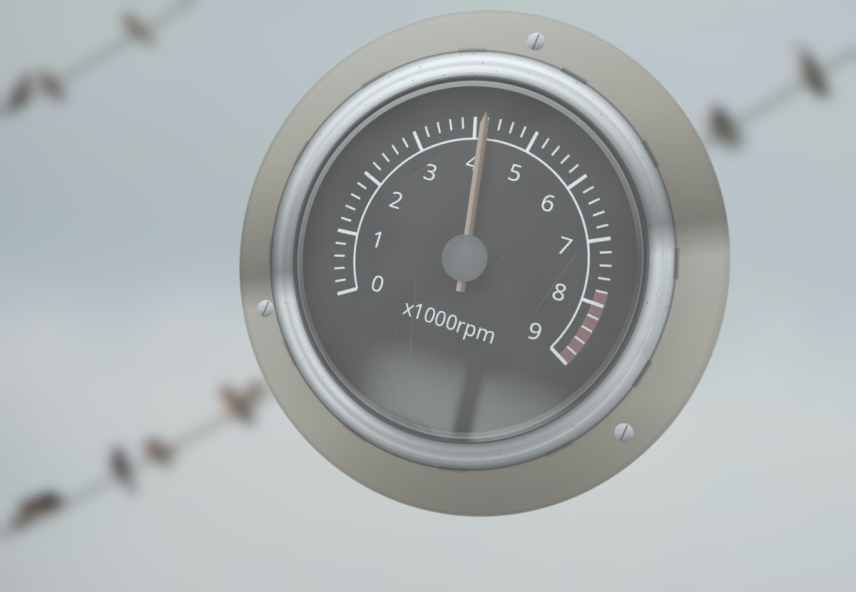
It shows 4200; rpm
